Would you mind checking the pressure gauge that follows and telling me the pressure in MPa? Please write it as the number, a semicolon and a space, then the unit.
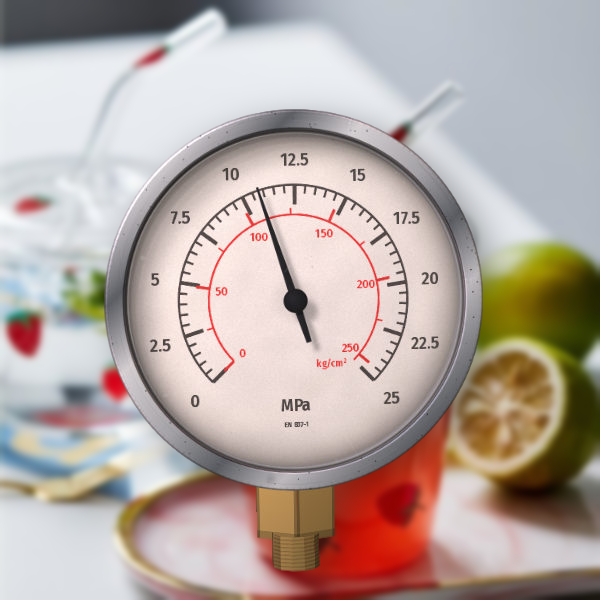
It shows 10.75; MPa
